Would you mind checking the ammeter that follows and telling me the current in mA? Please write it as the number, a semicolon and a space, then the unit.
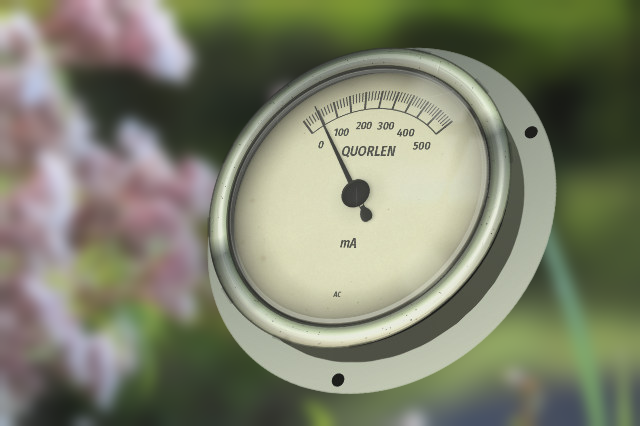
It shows 50; mA
